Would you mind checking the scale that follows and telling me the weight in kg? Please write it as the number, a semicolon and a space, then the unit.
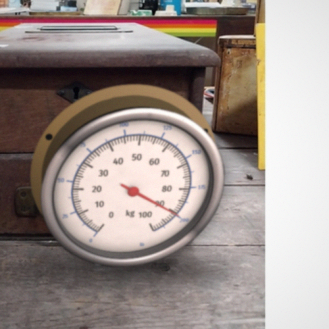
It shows 90; kg
